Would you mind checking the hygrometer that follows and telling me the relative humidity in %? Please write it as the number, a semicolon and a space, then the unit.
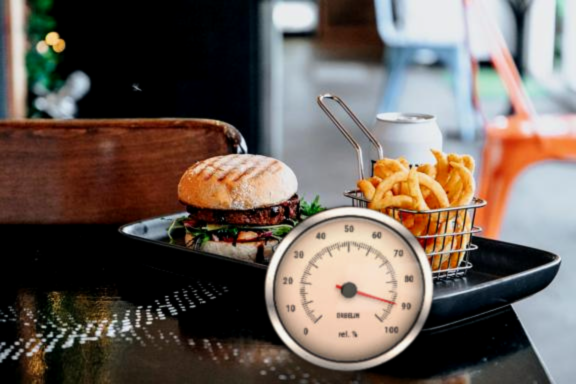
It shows 90; %
